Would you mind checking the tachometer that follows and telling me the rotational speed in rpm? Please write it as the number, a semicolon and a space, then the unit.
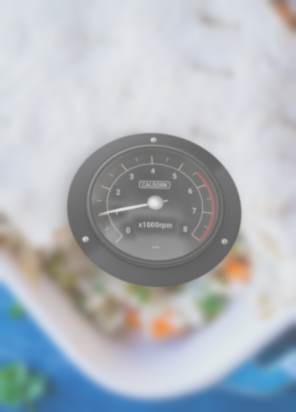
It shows 1000; rpm
